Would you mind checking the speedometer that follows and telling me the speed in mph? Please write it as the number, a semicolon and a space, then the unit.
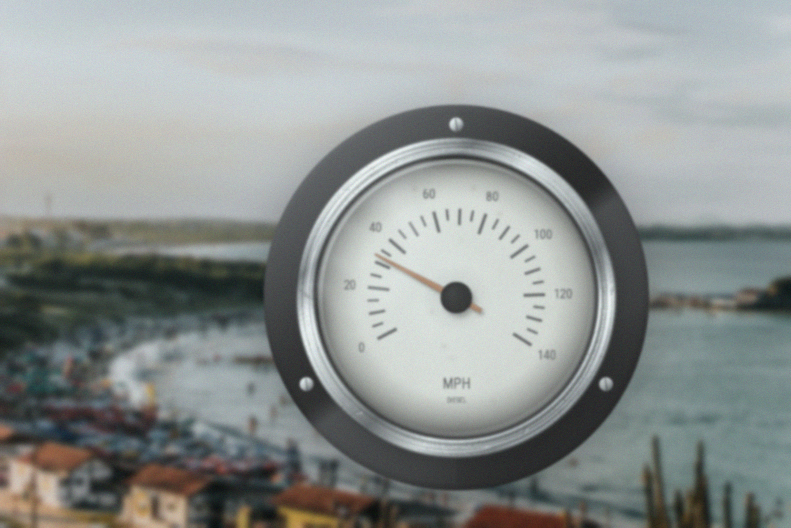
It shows 32.5; mph
